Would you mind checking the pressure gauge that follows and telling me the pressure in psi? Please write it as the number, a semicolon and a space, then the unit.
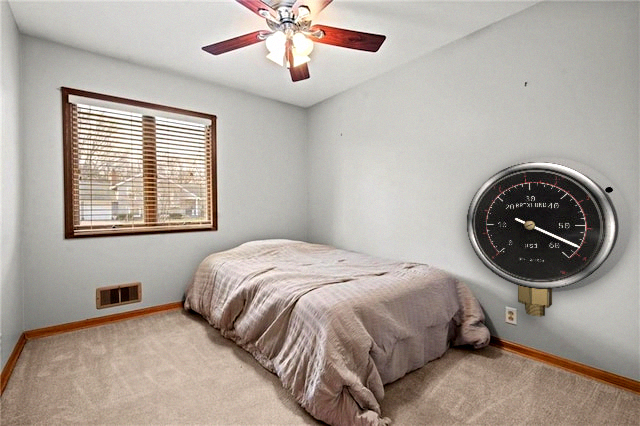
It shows 56; psi
